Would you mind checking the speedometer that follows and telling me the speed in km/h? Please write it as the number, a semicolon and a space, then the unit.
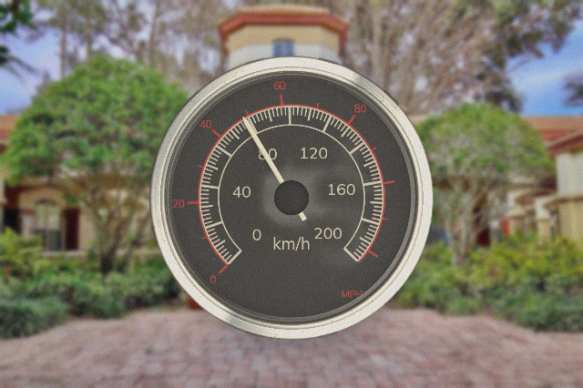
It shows 78; km/h
